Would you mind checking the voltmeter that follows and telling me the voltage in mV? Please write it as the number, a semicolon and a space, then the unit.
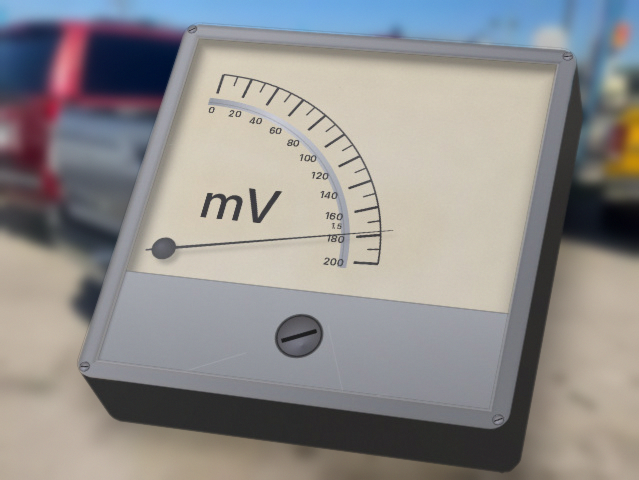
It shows 180; mV
